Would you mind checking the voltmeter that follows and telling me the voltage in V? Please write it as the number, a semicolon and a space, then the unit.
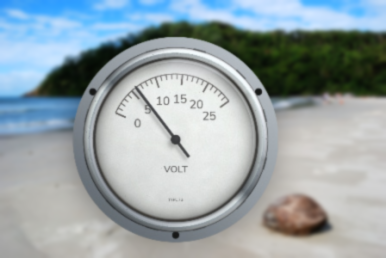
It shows 6; V
